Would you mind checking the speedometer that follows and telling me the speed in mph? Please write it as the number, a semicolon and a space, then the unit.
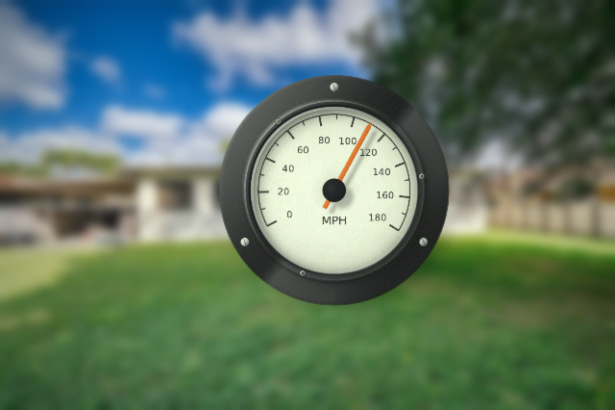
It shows 110; mph
